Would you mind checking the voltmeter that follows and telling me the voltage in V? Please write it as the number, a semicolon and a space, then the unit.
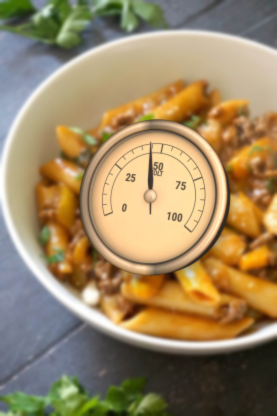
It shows 45; V
